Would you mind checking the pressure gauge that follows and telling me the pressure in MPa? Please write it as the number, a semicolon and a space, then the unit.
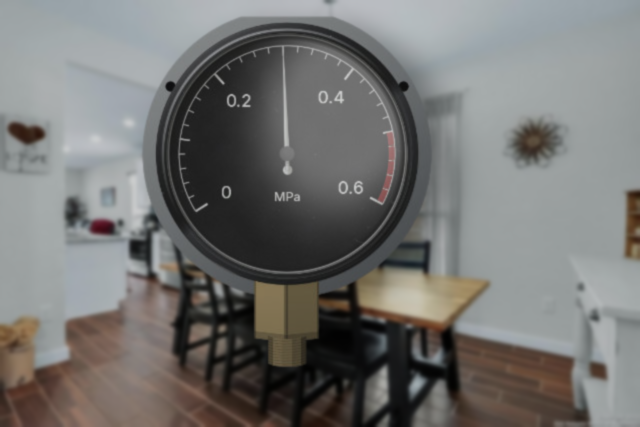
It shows 0.3; MPa
